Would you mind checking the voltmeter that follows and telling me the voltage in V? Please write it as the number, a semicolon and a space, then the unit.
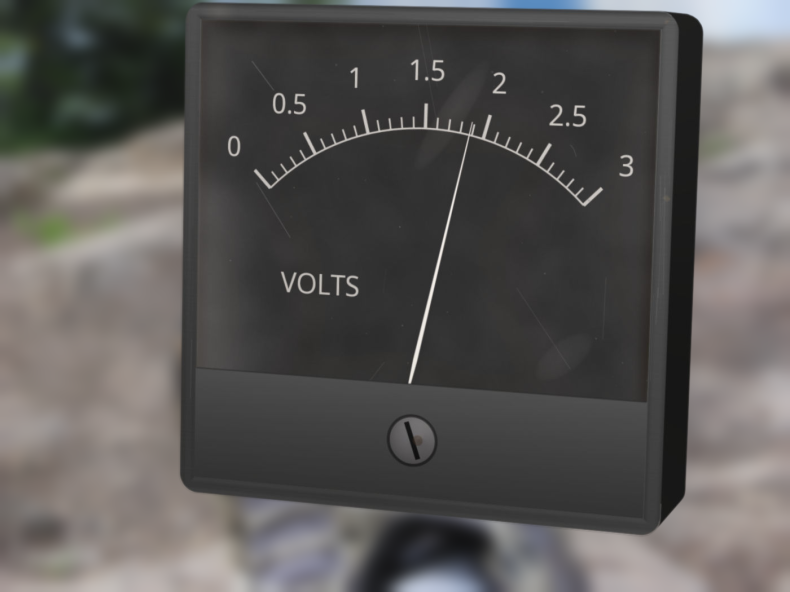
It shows 1.9; V
